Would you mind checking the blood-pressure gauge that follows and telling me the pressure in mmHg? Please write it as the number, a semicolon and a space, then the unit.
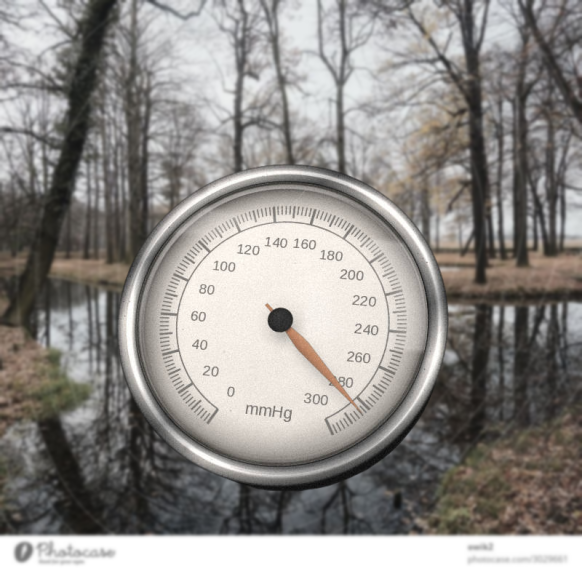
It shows 284; mmHg
